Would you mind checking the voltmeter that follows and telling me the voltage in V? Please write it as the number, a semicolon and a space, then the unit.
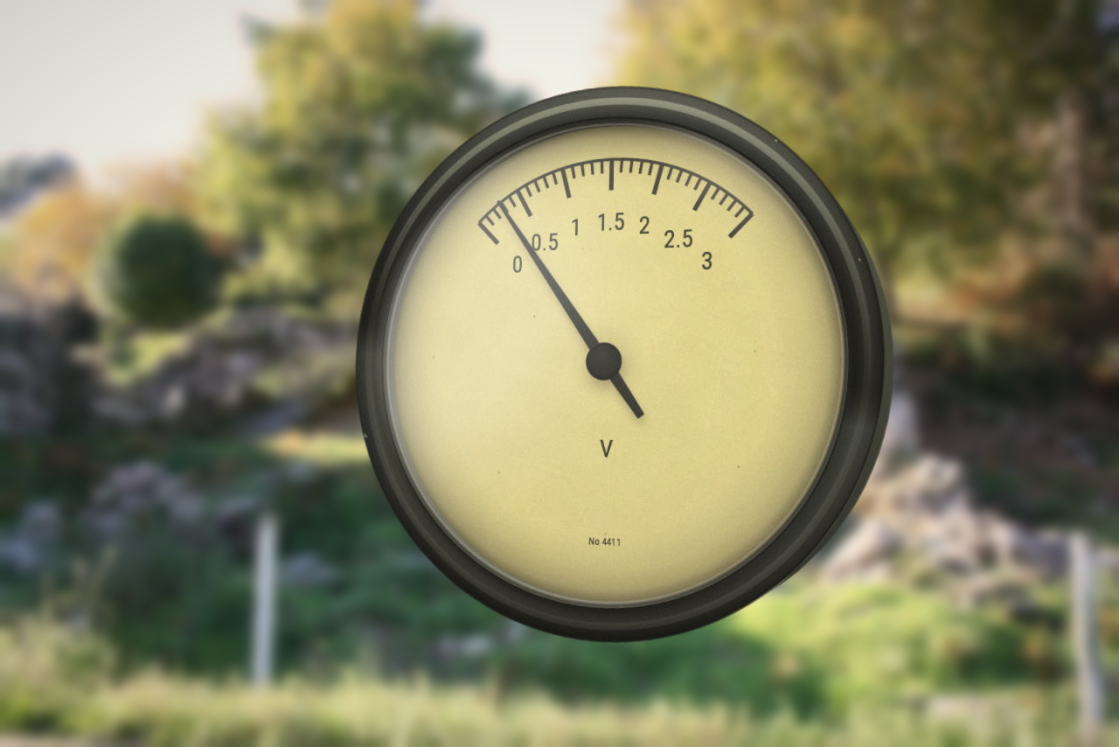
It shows 0.3; V
